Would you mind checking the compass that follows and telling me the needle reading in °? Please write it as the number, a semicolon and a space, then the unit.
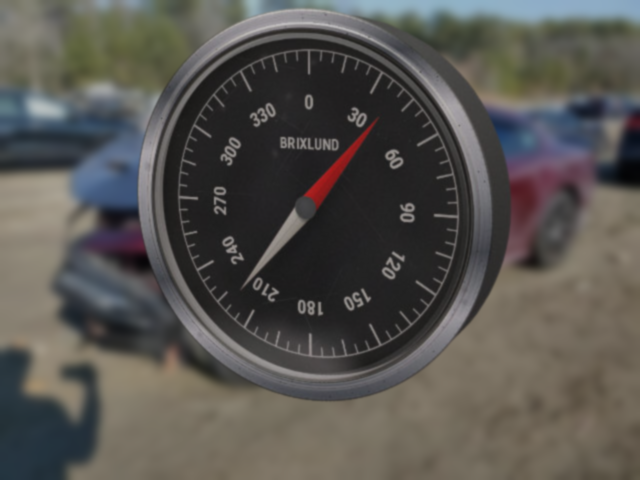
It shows 40; °
